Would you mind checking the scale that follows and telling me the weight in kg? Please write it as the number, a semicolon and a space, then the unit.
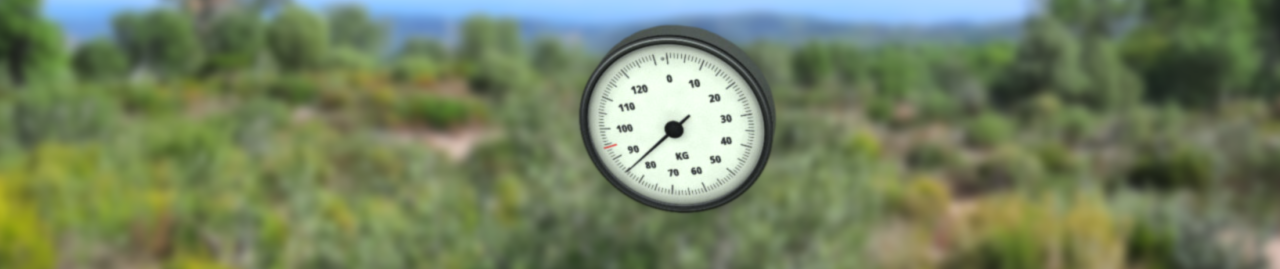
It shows 85; kg
